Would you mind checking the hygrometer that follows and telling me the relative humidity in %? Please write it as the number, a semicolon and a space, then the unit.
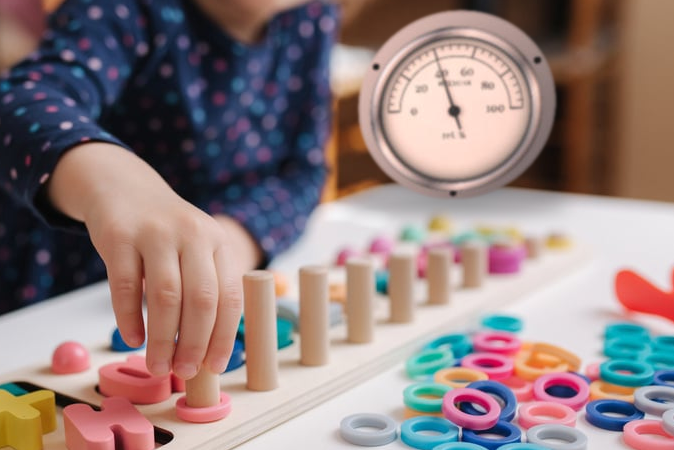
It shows 40; %
